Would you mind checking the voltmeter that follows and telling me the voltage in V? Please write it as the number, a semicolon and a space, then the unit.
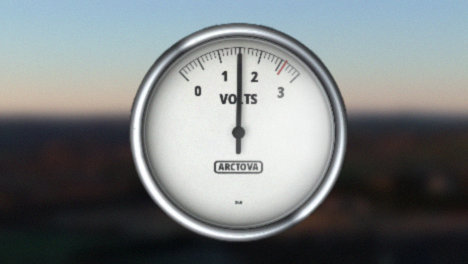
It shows 1.5; V
